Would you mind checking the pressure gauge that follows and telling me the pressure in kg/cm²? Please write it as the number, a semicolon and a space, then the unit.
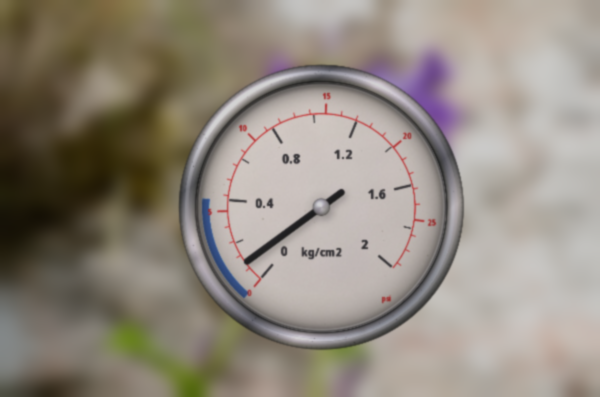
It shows 0.1; kg/cm²
